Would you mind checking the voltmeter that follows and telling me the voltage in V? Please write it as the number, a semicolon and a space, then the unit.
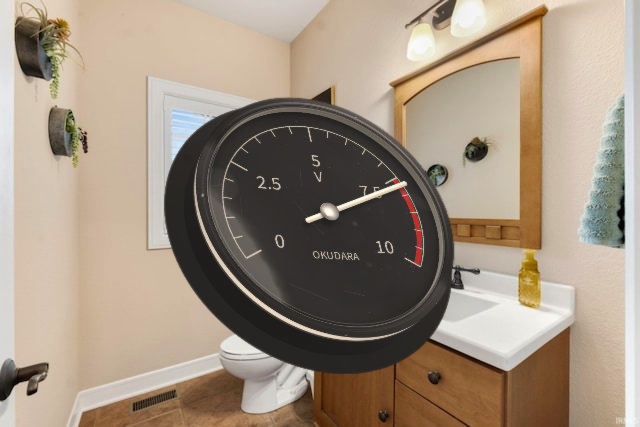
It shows 7.75; V
